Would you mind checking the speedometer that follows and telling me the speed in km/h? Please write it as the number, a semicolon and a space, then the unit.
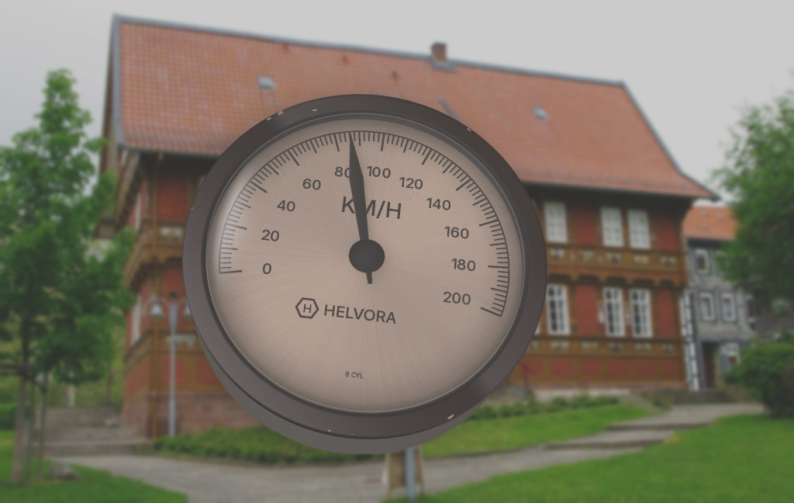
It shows 86; km/h
